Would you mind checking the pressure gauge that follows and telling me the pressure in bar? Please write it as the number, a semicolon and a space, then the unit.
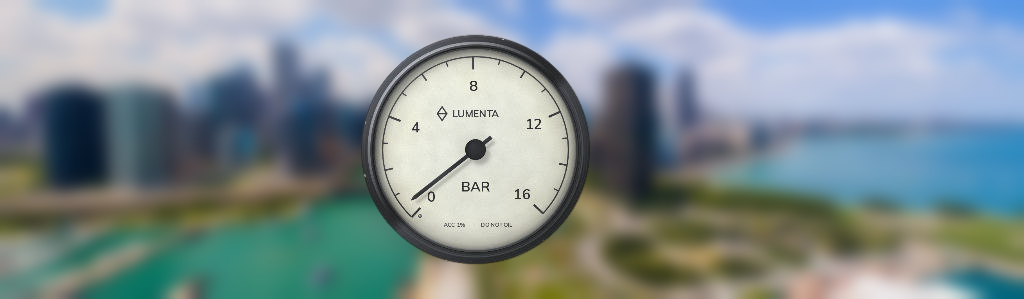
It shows 0.5; bar
